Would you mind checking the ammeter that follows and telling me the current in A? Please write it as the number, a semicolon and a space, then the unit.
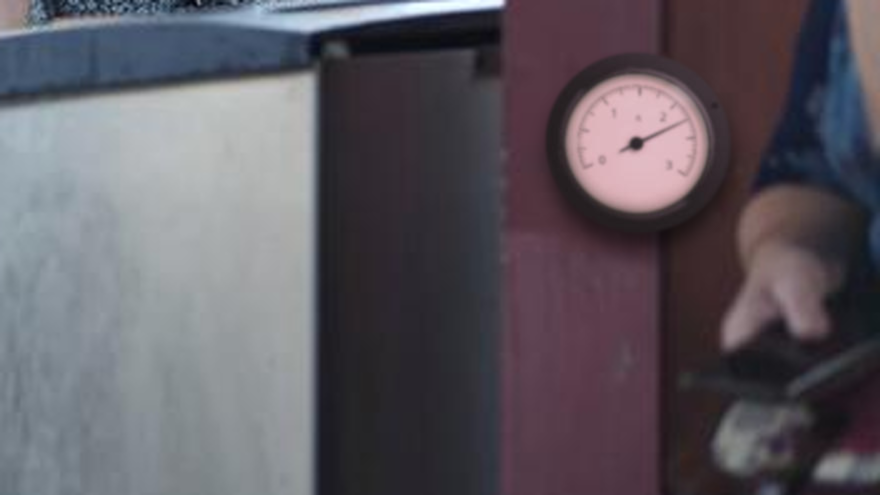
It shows 2.25; A
